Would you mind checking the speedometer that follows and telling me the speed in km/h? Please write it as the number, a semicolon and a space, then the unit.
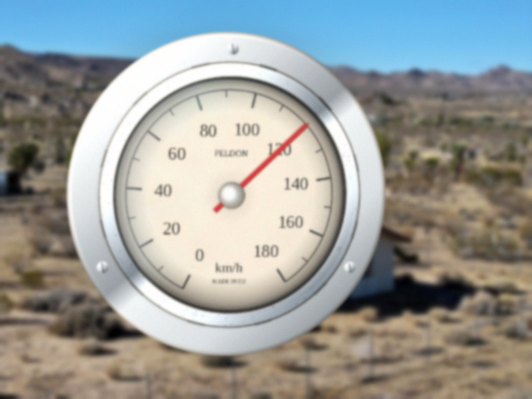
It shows 120; km/h
